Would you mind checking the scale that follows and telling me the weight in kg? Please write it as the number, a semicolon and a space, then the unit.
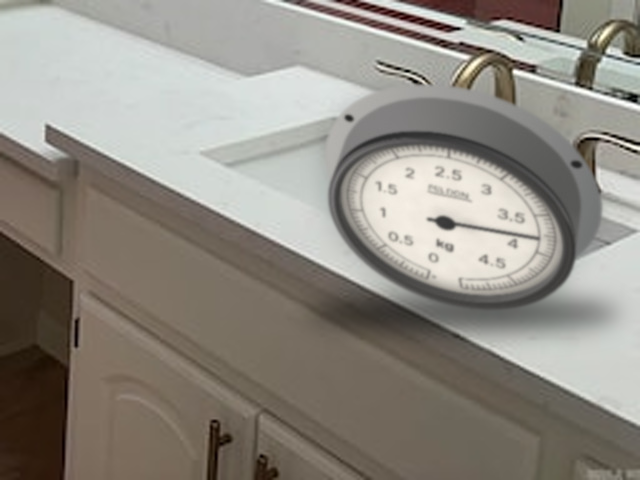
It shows 3.75; kg
